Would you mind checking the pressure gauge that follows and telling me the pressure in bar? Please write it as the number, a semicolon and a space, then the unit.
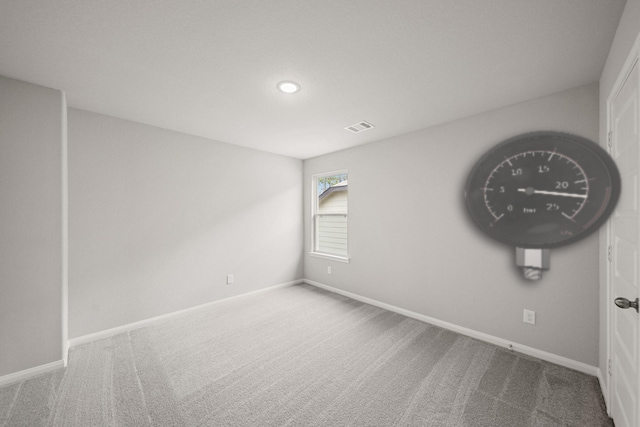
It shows 22; bar
